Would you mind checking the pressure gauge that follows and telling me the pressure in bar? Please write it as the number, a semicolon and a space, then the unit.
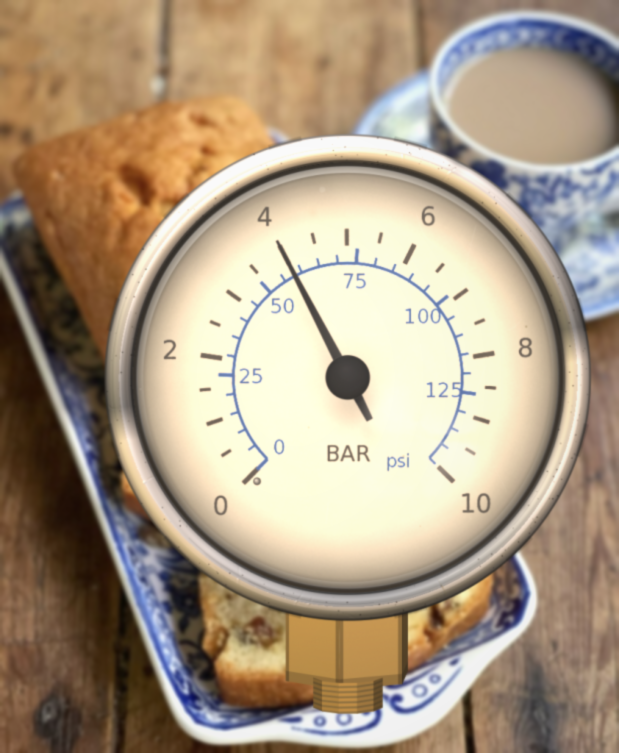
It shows 4; bar
